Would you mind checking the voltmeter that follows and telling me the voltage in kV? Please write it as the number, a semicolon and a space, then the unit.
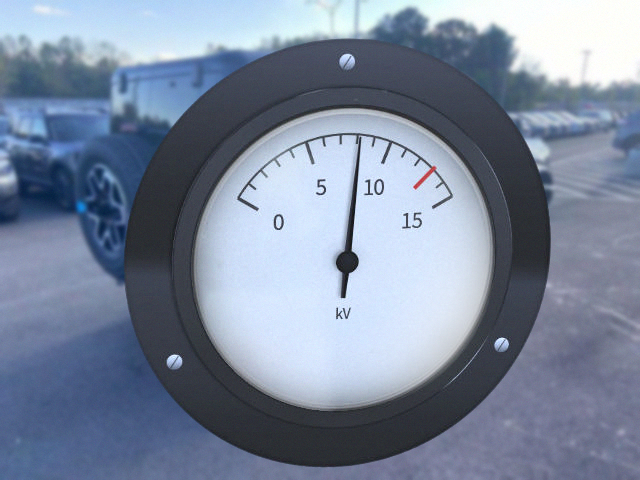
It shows 8; kV
